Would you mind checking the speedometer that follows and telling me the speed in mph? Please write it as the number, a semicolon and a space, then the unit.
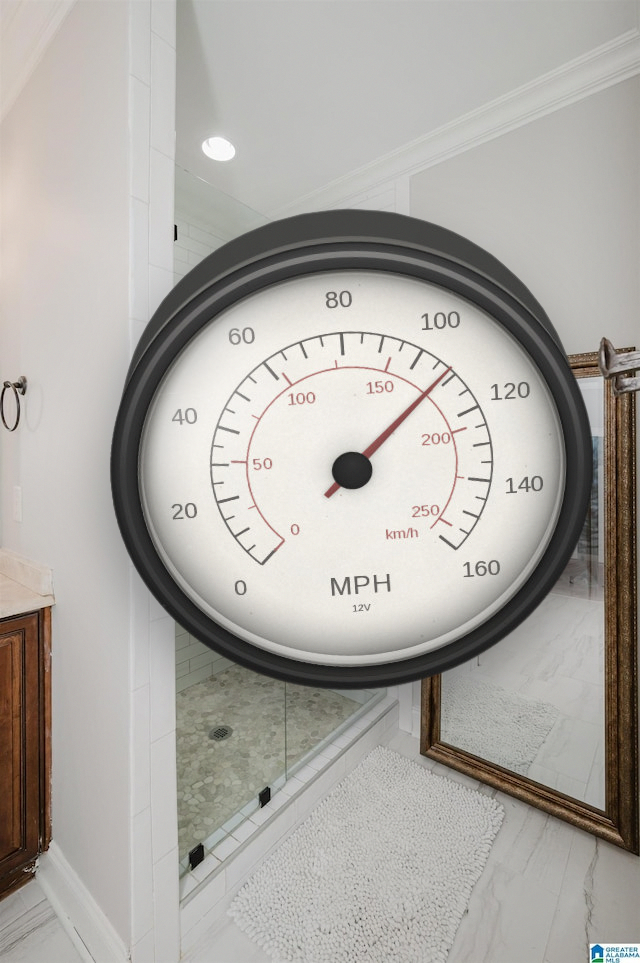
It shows 107.5; mph
